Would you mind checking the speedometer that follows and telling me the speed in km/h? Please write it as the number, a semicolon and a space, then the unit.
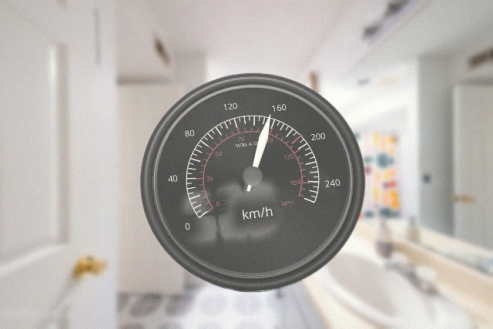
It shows 155; km/h
